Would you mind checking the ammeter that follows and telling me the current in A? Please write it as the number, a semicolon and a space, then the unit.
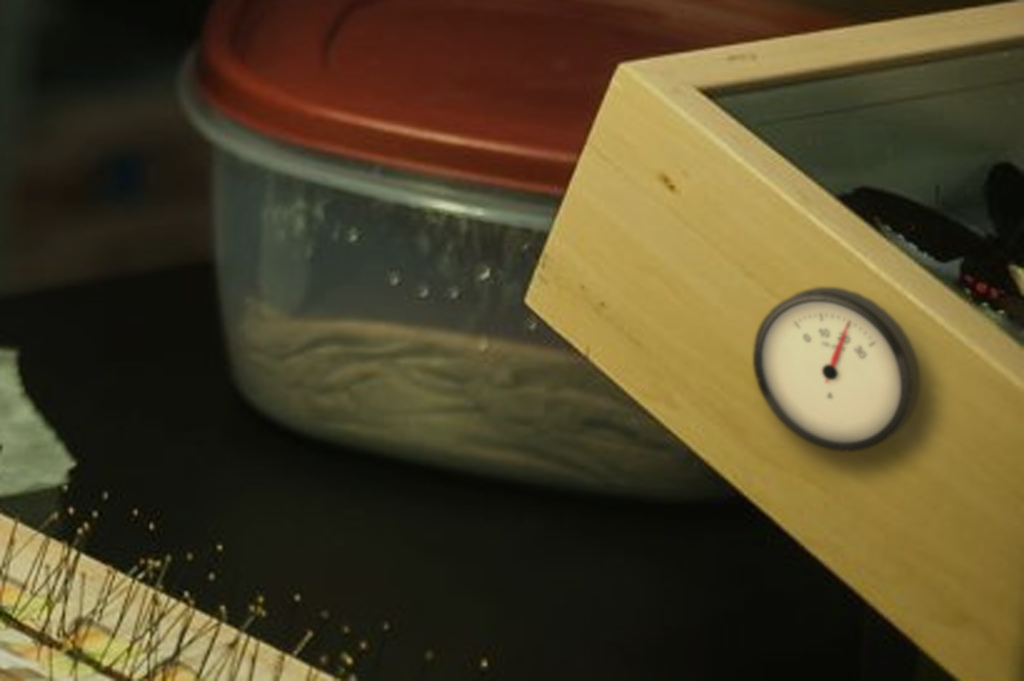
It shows 20; A
